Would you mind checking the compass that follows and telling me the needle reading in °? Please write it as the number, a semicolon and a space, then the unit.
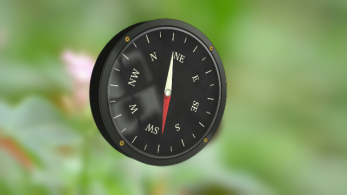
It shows 210; °
